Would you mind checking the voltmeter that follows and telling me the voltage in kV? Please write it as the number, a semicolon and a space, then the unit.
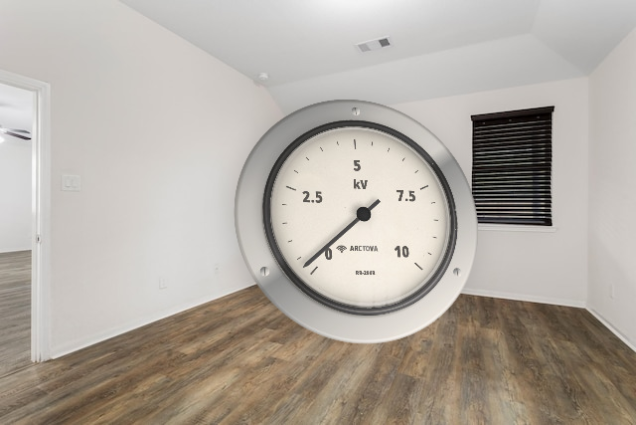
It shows 0.25; kV
